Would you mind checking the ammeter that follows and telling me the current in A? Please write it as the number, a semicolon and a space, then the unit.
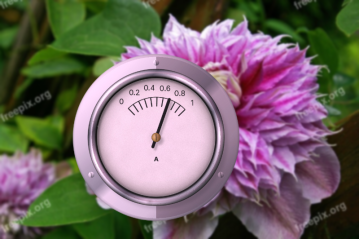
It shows 0.7; A
